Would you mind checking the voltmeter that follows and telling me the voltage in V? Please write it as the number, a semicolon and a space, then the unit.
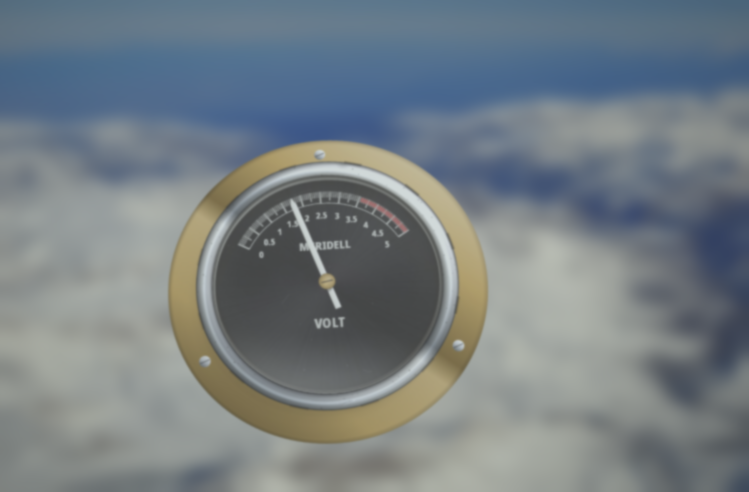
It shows 1.75; V
